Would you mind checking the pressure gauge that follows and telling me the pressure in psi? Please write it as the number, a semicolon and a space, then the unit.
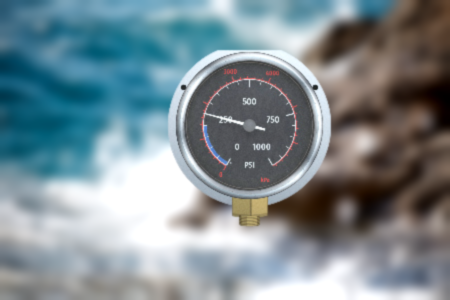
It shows 250; psi
